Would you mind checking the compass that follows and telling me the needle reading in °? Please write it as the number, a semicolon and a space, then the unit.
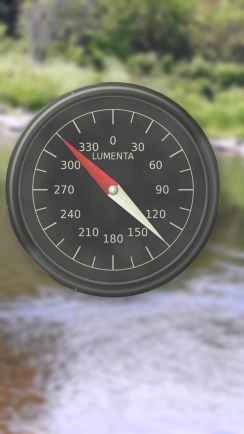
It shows 315; °
